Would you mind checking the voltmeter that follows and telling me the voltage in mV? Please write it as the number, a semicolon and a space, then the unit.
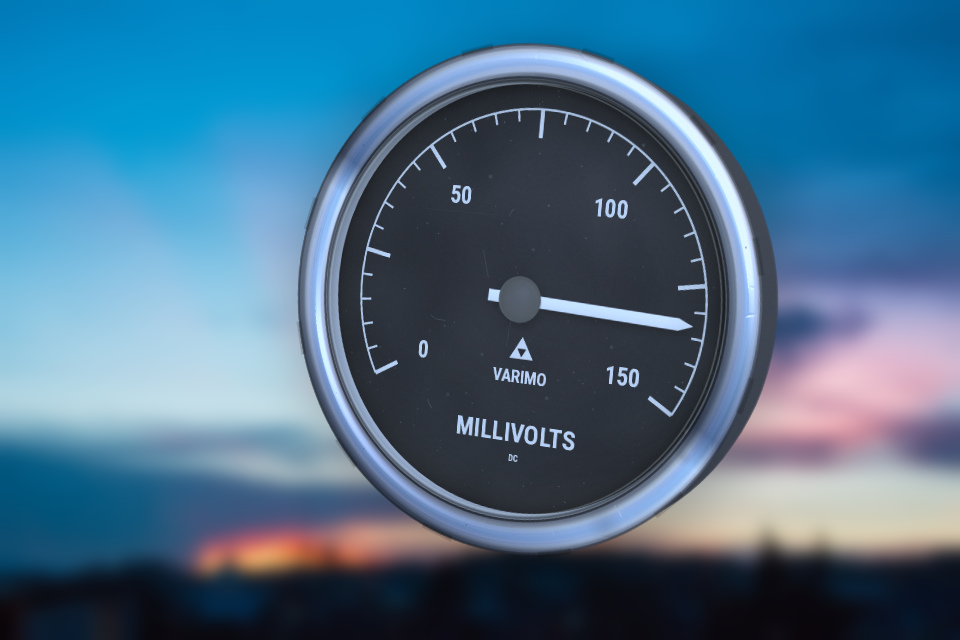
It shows 132.5; mV
